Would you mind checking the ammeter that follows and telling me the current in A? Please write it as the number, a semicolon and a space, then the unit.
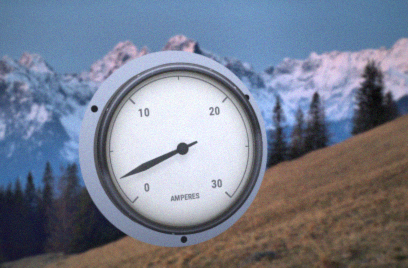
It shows 2.5; A
